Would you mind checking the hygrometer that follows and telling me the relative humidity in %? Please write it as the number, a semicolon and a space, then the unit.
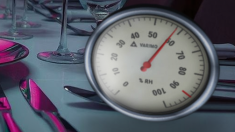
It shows 58; %
